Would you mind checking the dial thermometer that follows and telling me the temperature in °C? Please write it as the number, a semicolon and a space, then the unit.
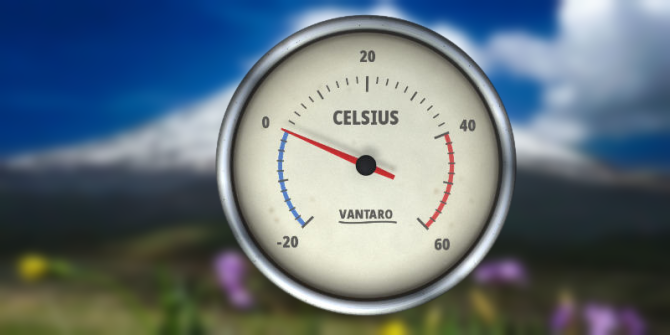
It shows 0; °C
